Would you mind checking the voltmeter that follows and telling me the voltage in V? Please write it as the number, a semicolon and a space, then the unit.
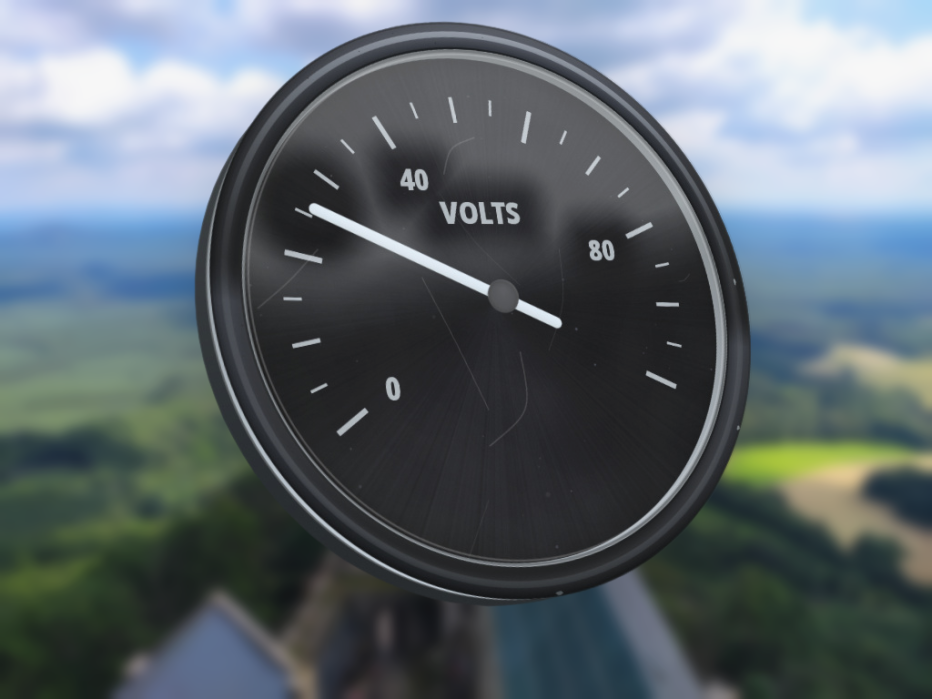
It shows 25; V
